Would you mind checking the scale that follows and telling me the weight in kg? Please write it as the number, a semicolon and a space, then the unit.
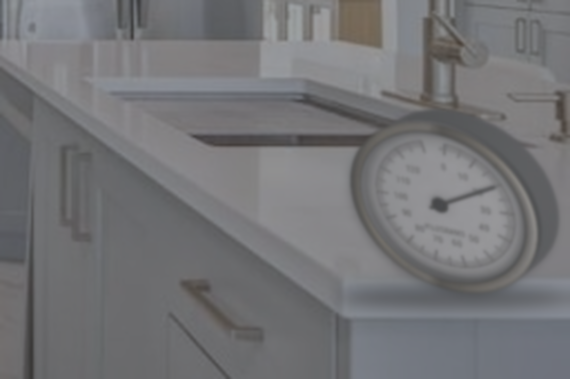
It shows 20; kg
